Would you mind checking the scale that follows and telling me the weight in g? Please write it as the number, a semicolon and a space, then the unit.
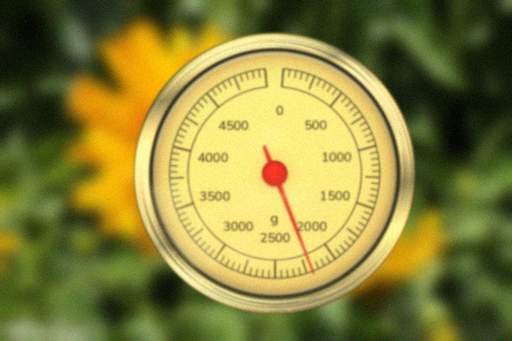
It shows 2200; g
